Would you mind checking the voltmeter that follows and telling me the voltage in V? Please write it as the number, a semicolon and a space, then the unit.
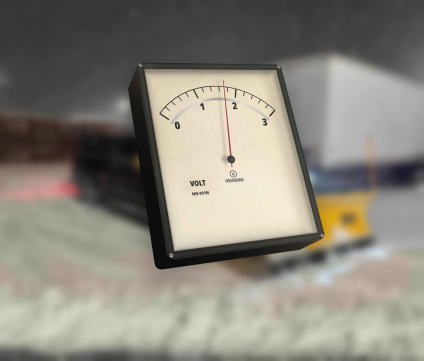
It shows 1.7; V
